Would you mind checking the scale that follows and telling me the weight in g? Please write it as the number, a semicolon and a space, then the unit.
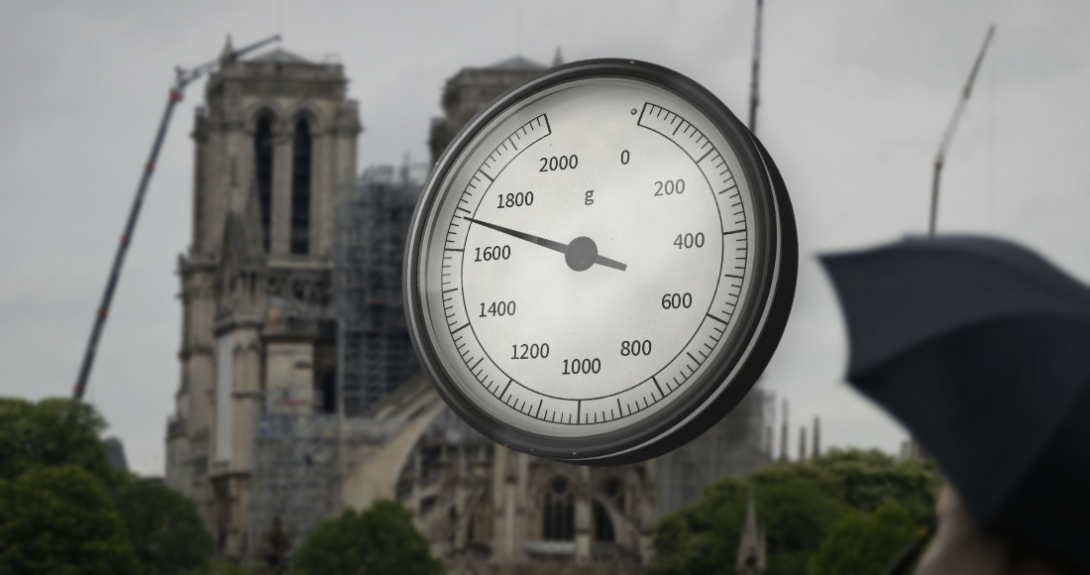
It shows 1680; g
